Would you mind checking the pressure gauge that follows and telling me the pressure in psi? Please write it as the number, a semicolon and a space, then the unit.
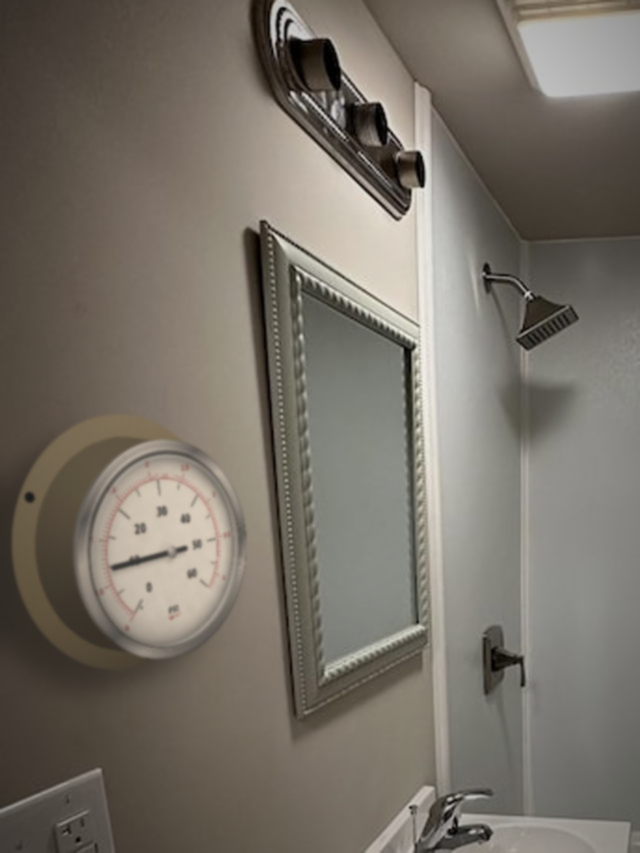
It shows 10; psi
